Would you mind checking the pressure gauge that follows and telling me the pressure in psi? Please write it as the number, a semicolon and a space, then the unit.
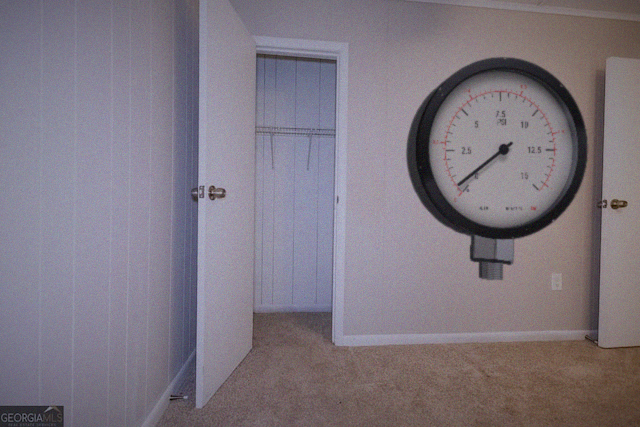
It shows 0.5; psi
